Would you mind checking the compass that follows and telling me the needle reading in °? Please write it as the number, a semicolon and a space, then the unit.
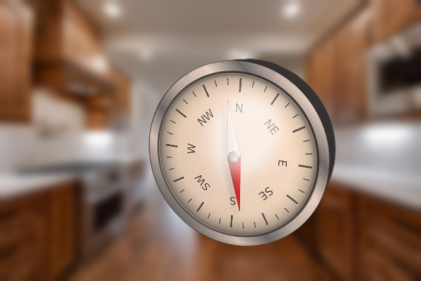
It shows 170; °
